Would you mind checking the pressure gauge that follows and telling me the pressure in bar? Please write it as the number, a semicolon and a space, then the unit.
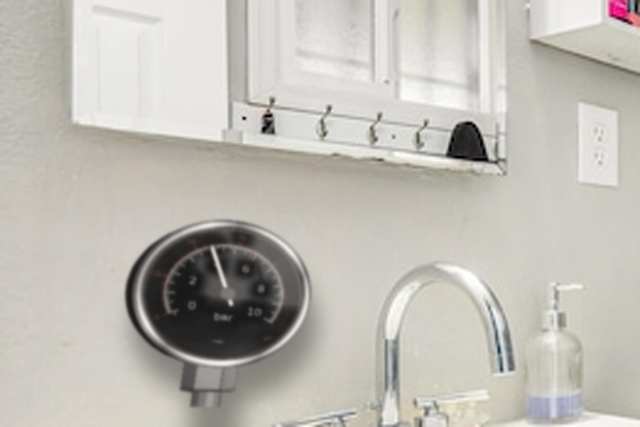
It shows 4; bar
